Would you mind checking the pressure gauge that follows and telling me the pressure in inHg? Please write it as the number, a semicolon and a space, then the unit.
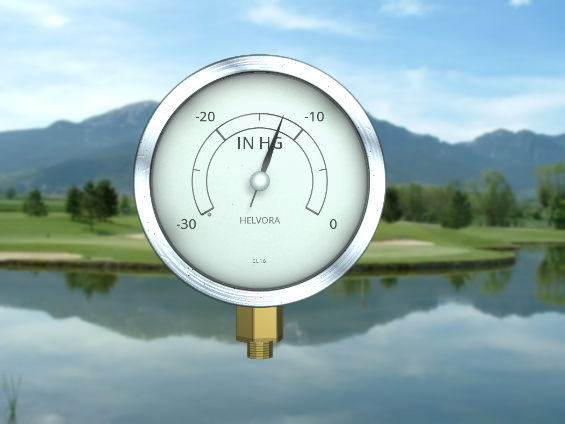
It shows -12.5; inHg
